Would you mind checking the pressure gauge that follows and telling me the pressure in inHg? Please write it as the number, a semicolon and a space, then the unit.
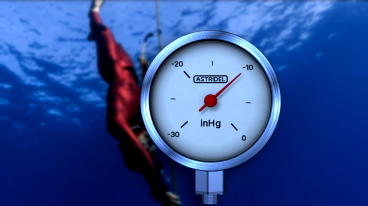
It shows -10; inHg
